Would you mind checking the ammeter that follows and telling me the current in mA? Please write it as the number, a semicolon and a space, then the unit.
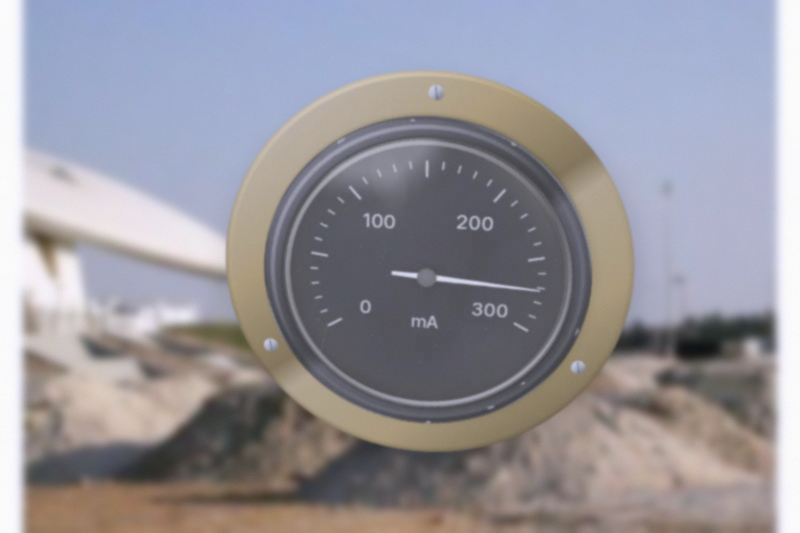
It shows 270; mA
